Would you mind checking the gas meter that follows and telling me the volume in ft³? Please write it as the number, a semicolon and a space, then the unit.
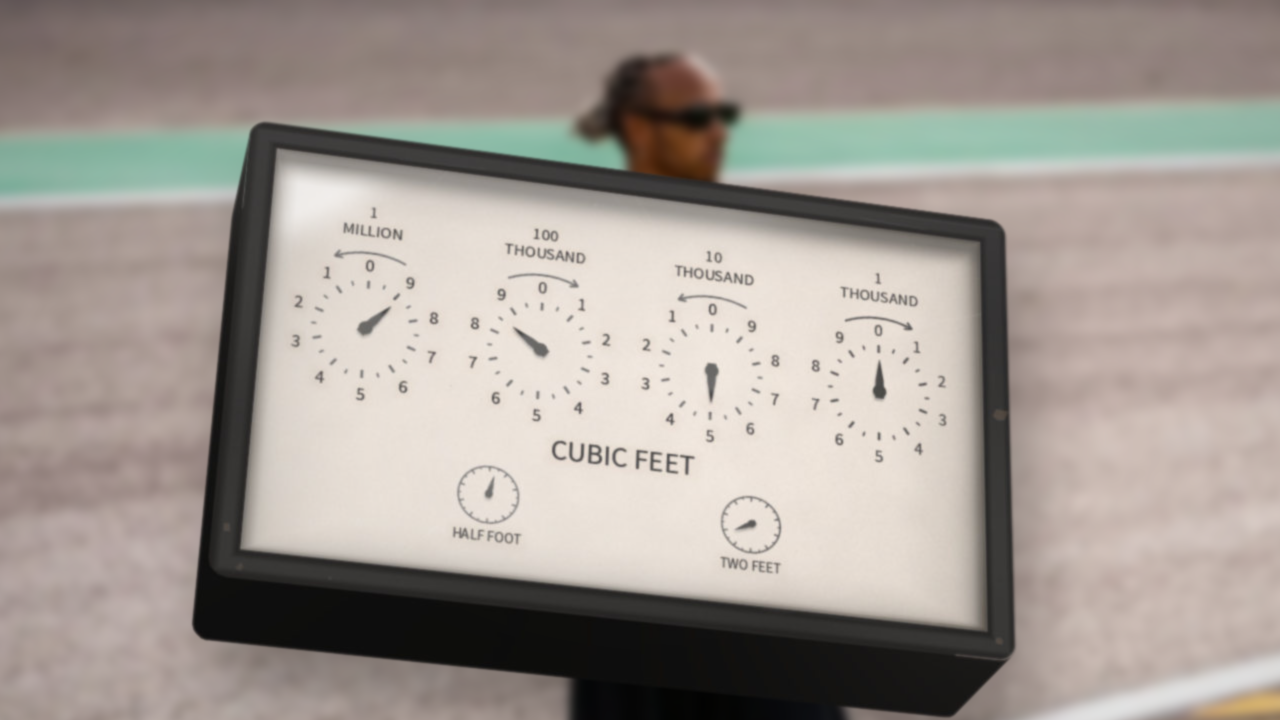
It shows 885000; ft³
